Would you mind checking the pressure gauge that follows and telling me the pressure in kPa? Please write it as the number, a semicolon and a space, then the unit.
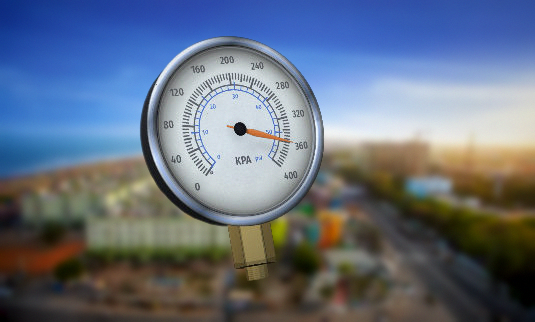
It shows 360; kPa
